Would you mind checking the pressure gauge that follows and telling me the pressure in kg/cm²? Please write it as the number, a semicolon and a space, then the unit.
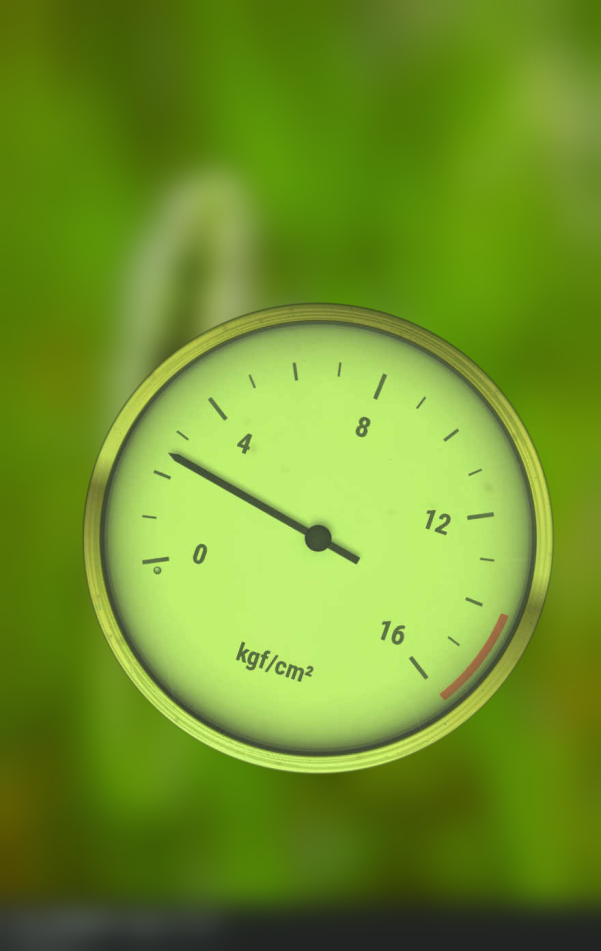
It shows 2.5; kg/cm²
